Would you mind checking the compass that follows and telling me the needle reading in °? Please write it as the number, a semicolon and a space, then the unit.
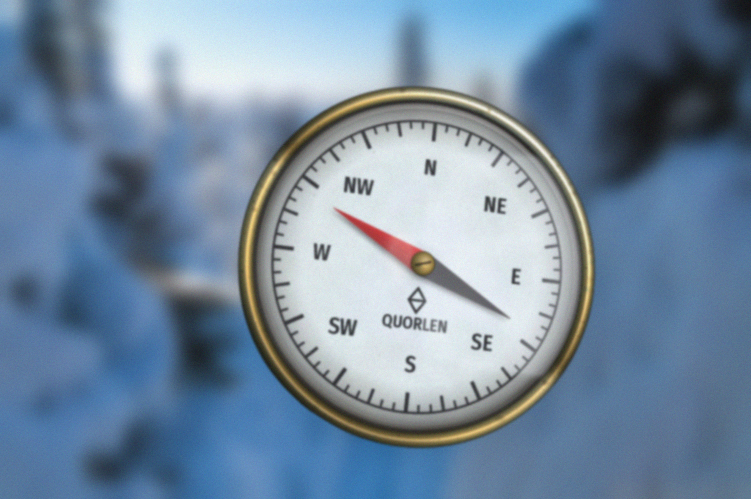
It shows 295; °
